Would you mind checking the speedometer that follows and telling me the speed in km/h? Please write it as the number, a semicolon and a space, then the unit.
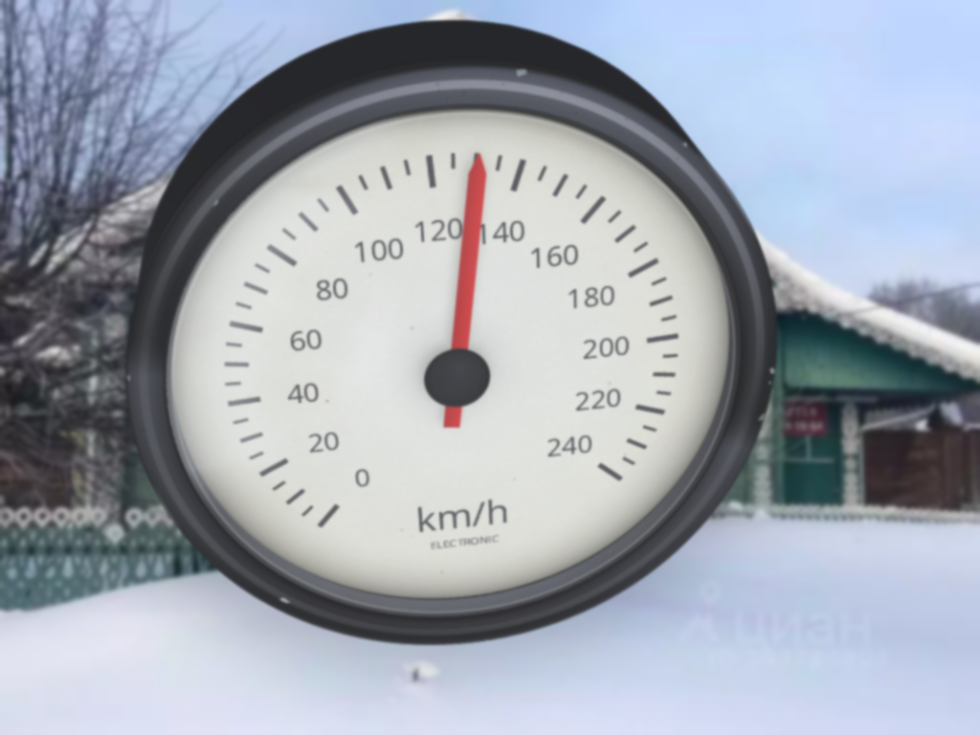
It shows 130; km/h
